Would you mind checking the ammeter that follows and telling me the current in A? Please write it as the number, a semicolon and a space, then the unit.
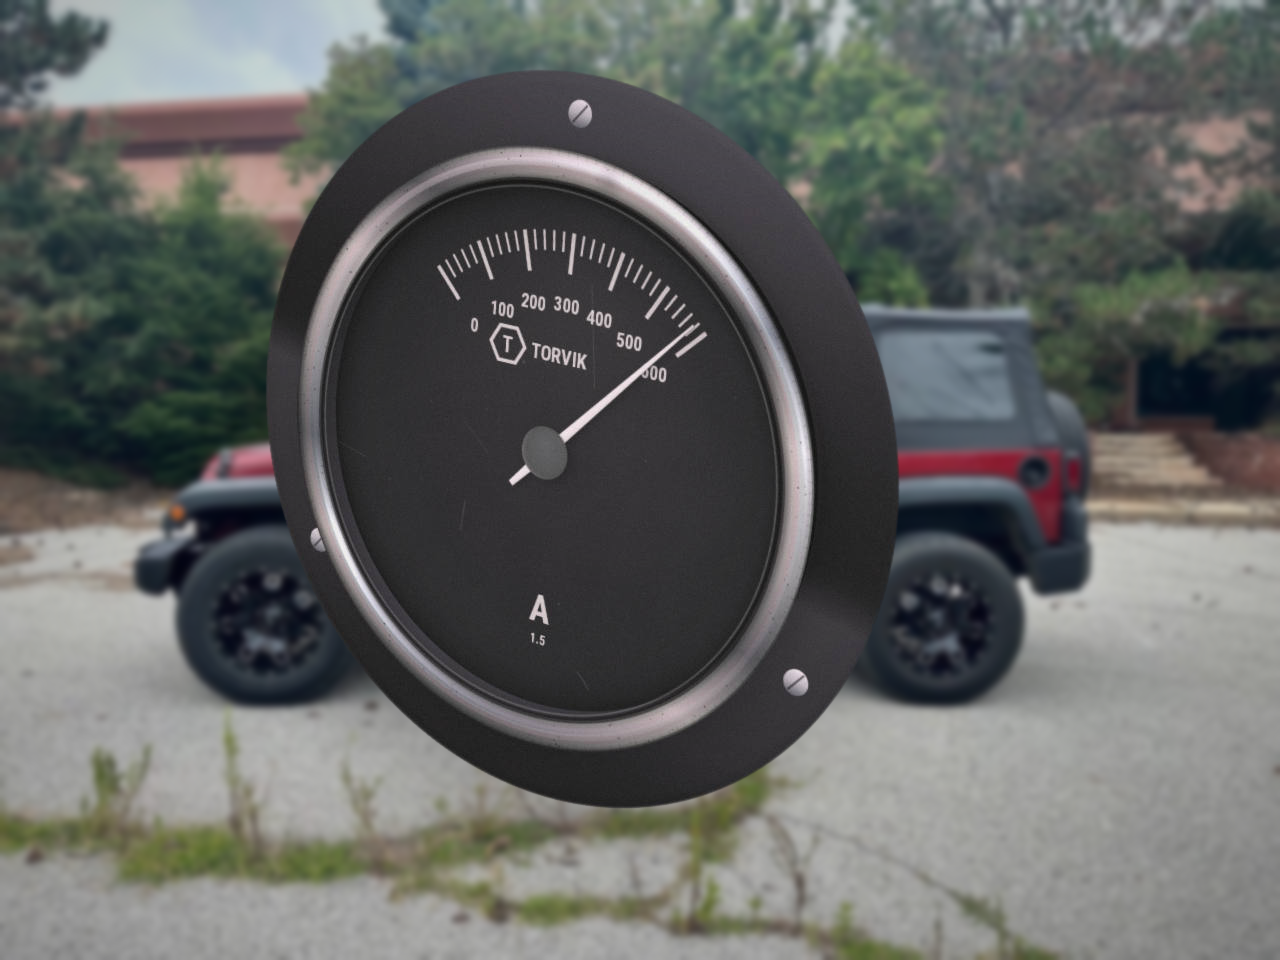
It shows 580; A
